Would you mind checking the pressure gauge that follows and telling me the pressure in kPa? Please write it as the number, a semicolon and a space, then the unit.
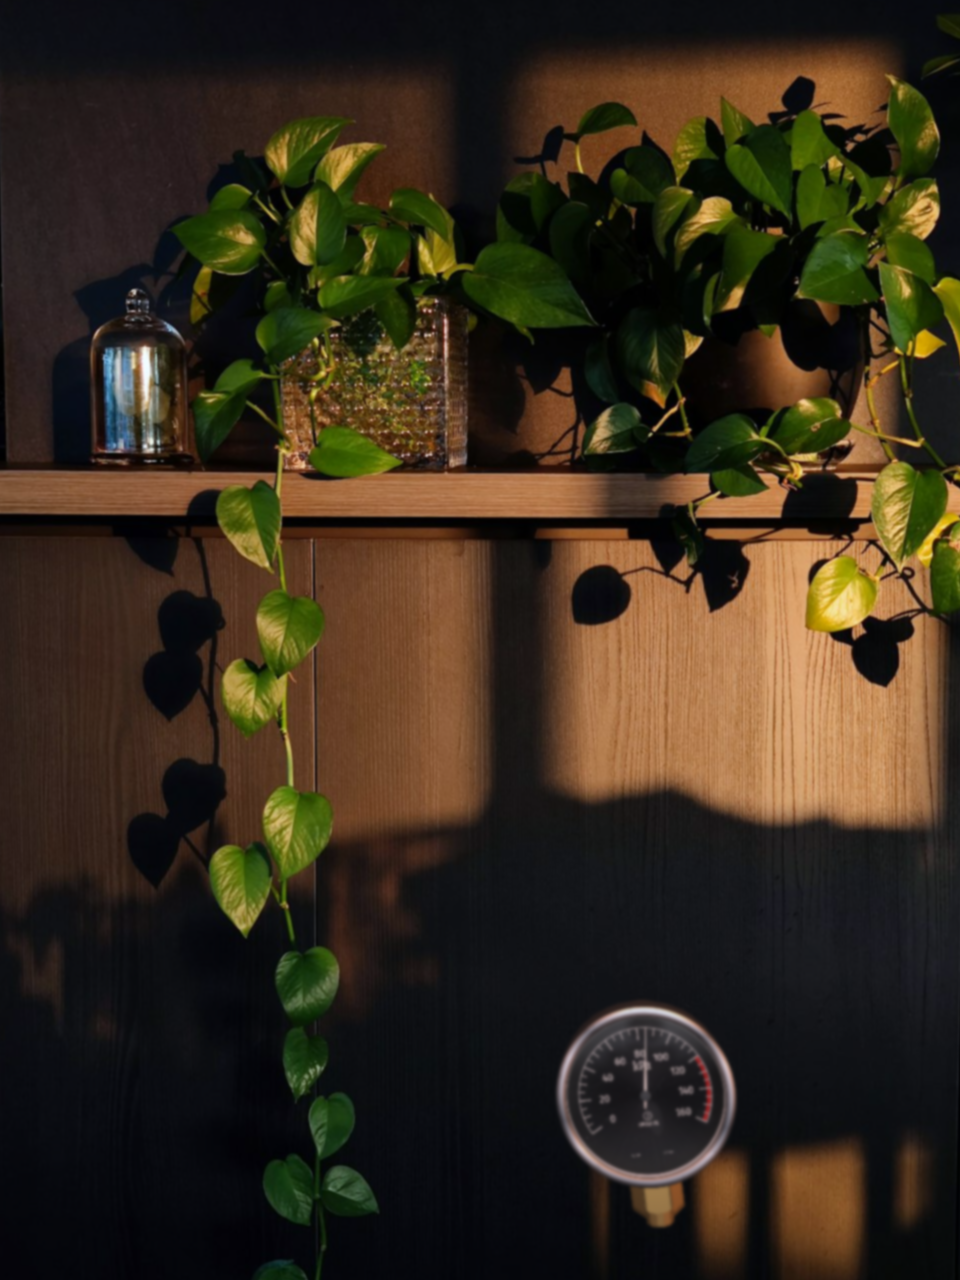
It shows 85; kPa
